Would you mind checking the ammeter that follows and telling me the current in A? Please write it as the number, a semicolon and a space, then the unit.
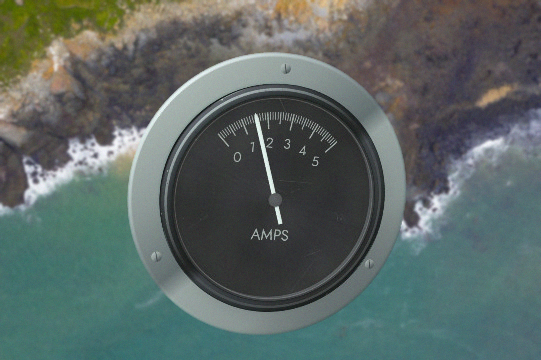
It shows 1.5; A
